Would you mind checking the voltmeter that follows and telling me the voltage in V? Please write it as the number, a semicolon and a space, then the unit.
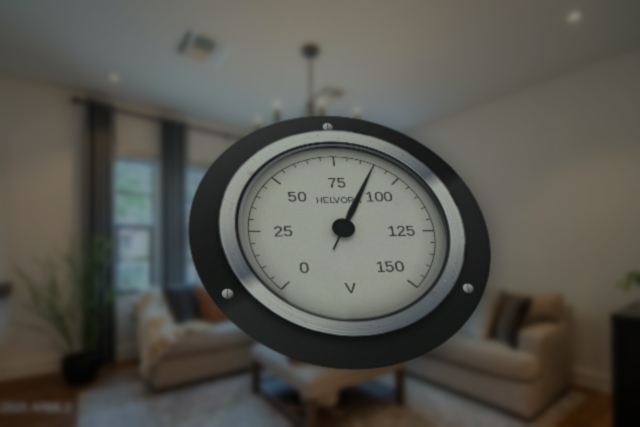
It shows 90; V
